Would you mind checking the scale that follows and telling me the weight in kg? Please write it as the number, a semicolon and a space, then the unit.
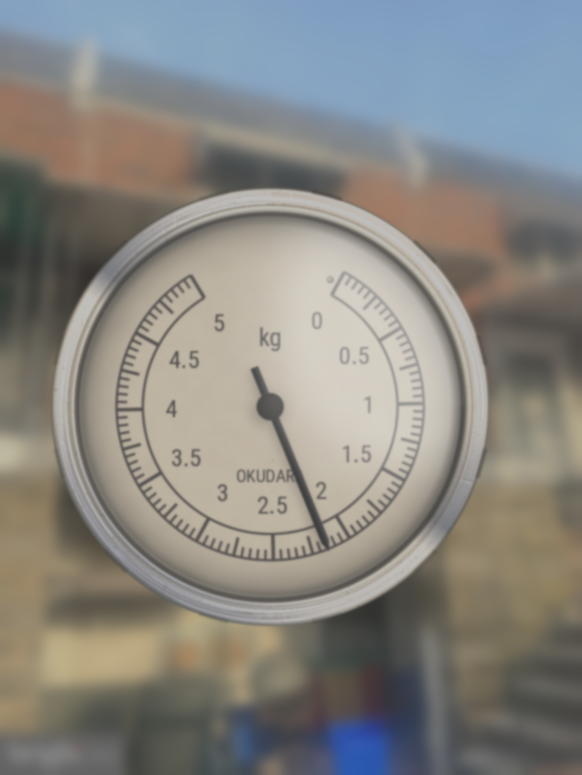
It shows 2.15; kg
